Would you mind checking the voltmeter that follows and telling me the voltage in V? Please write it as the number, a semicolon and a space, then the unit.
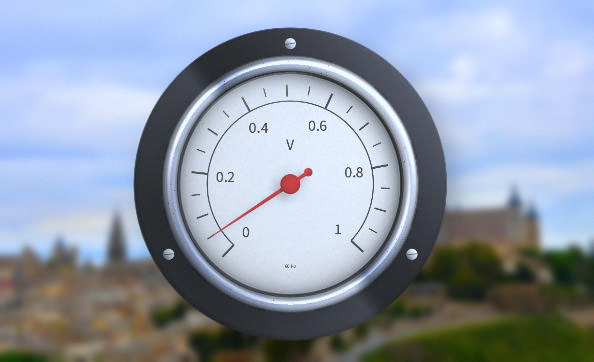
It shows 0.05; V
